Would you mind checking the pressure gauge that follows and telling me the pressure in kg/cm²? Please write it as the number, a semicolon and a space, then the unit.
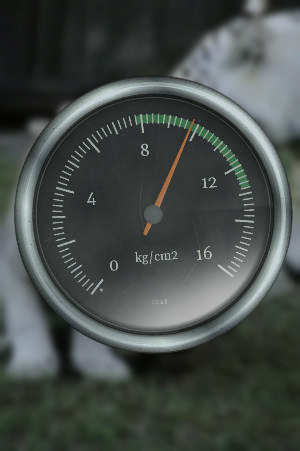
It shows 9.8; kg/cm²
